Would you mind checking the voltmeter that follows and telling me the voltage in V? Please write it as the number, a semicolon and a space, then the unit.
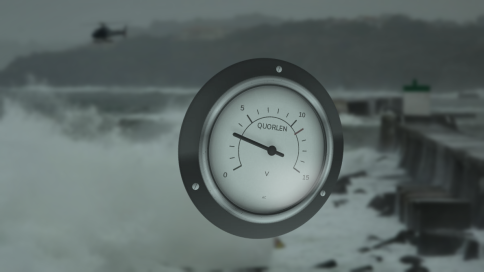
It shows 3; V
